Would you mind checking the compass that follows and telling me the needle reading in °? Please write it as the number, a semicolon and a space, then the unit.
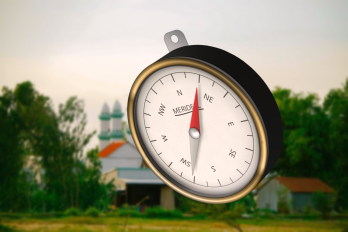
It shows 30; °
